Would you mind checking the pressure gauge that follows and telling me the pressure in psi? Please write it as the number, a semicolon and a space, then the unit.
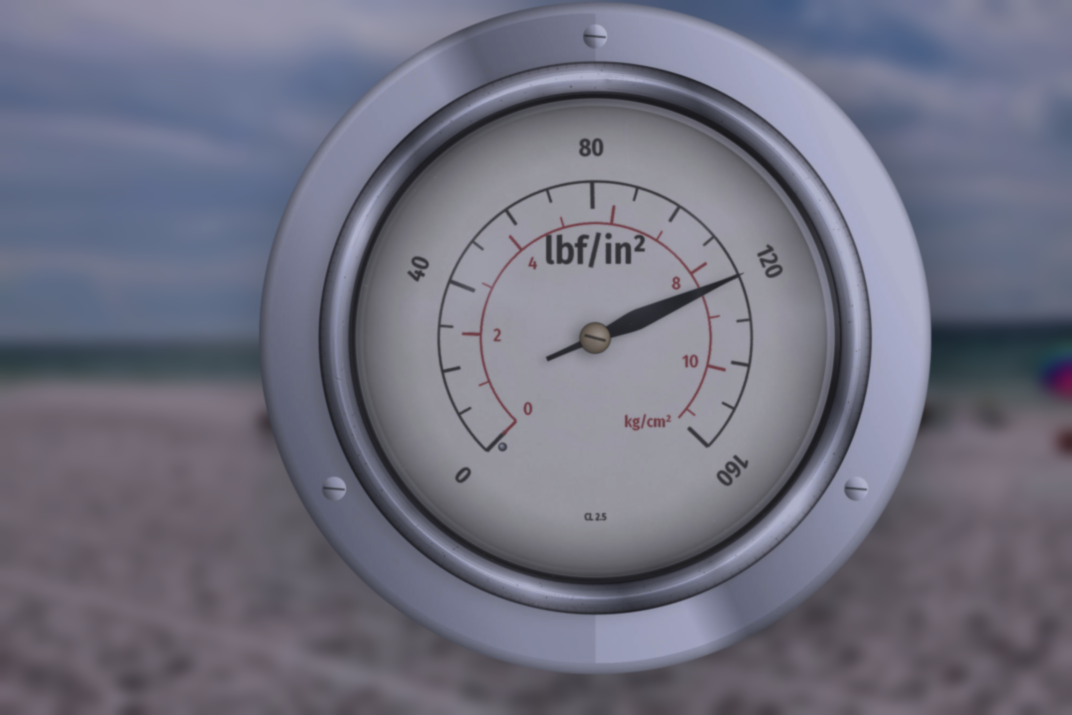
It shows 120; psi
